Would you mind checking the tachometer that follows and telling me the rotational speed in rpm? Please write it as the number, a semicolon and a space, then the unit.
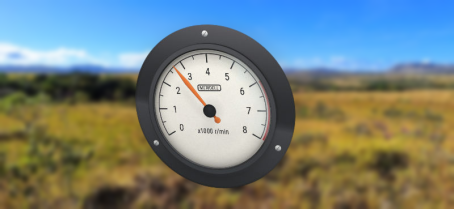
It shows 2750; rpm
